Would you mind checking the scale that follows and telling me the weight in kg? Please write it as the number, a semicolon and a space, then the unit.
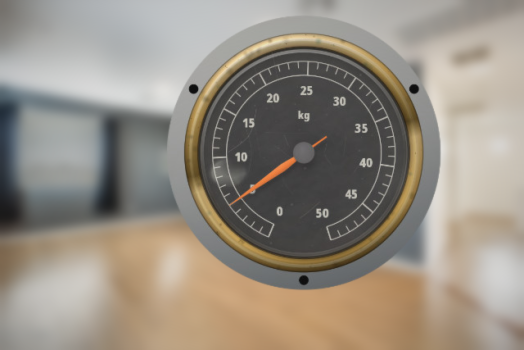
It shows 5; kg
